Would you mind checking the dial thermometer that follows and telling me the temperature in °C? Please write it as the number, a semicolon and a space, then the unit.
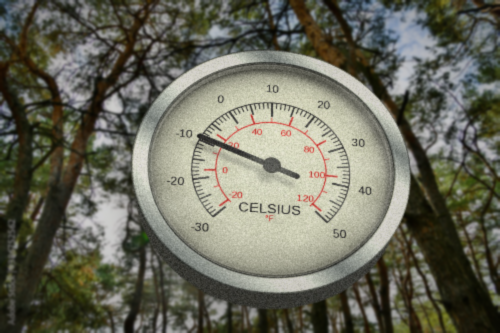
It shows -10; °C
